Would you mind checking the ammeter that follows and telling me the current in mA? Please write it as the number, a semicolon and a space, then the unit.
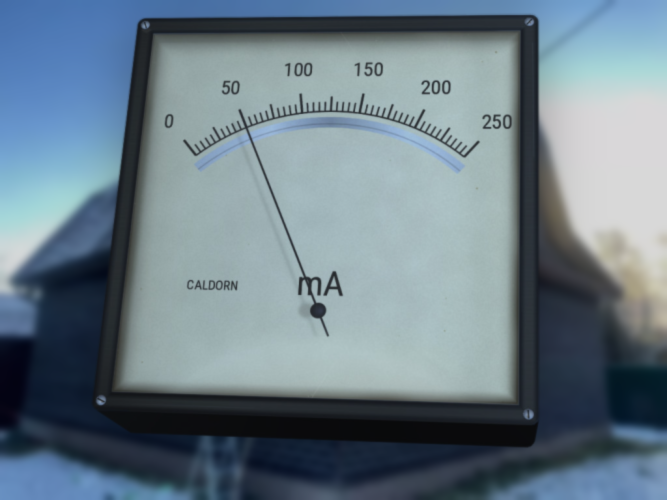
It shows 50; mA
